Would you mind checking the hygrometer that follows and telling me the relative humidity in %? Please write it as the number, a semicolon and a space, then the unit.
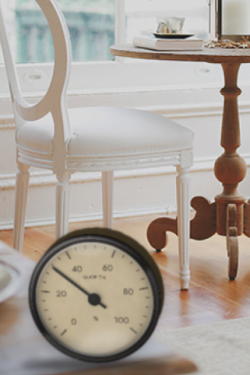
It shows 32; %
